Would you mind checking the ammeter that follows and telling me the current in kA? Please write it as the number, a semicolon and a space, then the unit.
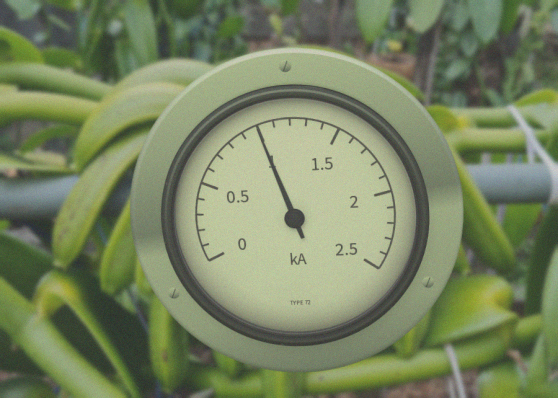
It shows 1; kA
